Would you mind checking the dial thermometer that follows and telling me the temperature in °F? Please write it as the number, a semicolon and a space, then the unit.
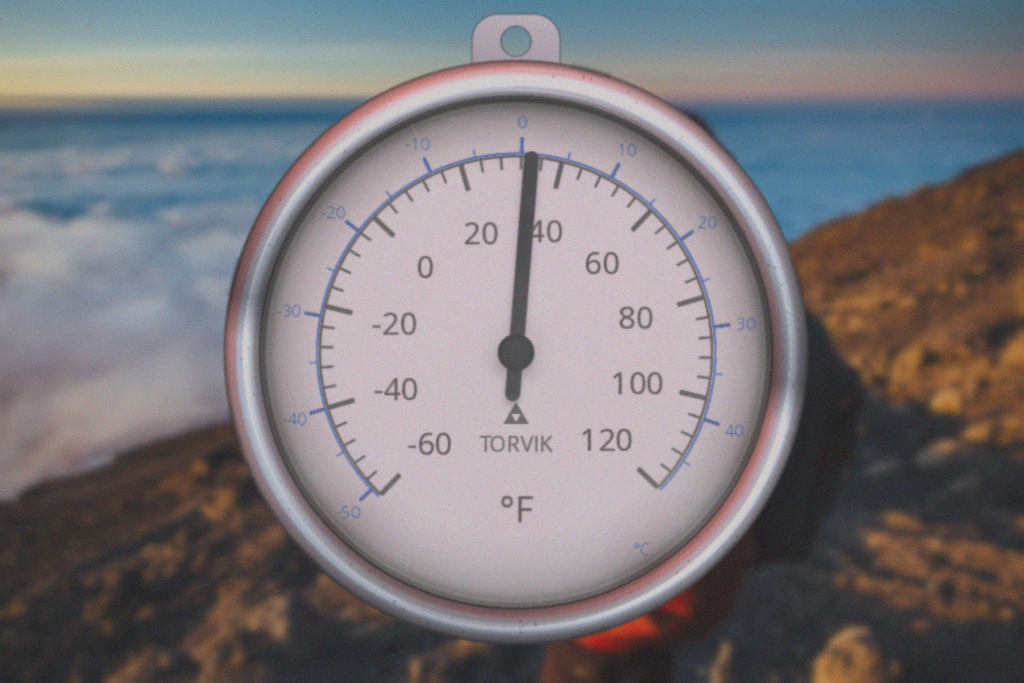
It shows 34; °F
